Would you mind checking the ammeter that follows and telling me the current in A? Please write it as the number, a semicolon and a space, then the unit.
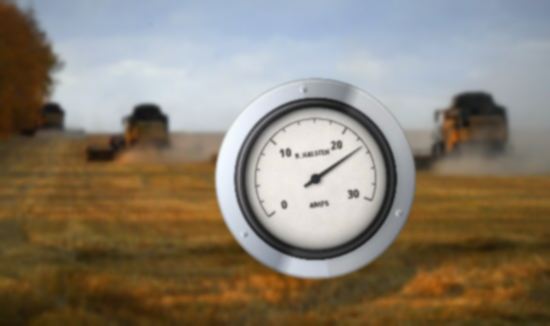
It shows 23; A
